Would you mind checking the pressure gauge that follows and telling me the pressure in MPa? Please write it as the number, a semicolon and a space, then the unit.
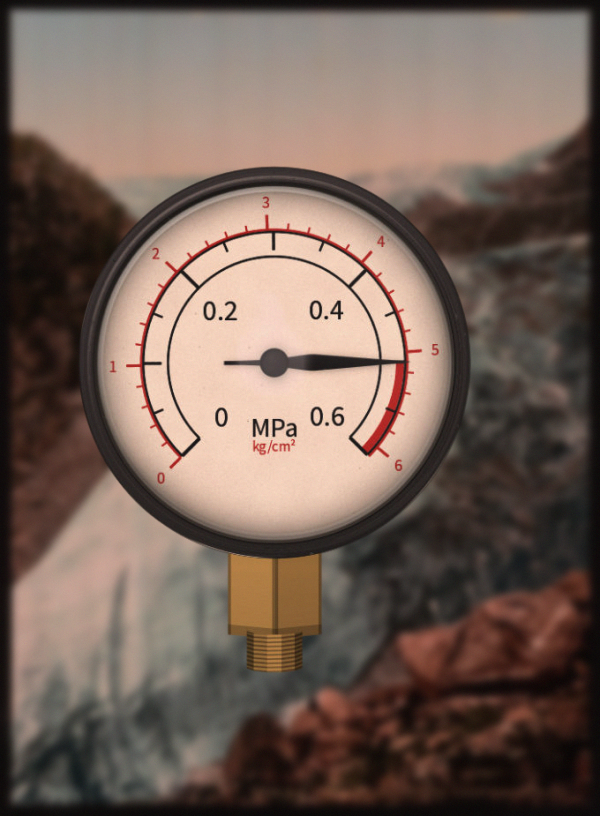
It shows 0.5; MPa
